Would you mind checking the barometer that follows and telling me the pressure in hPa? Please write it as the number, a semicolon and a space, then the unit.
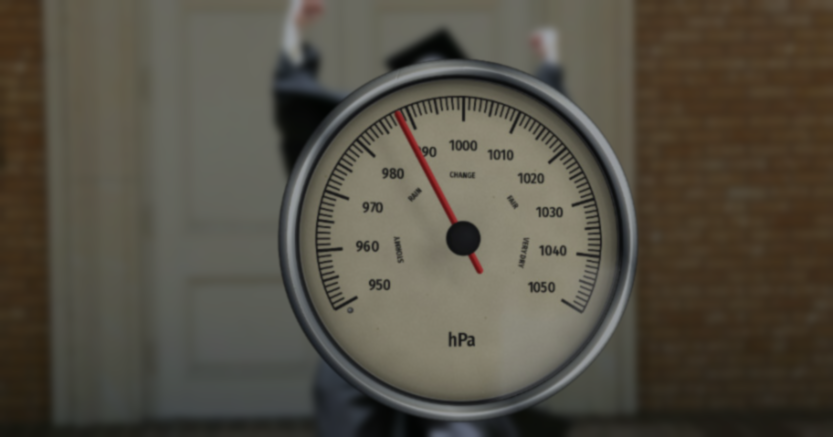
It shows 988; hPa
